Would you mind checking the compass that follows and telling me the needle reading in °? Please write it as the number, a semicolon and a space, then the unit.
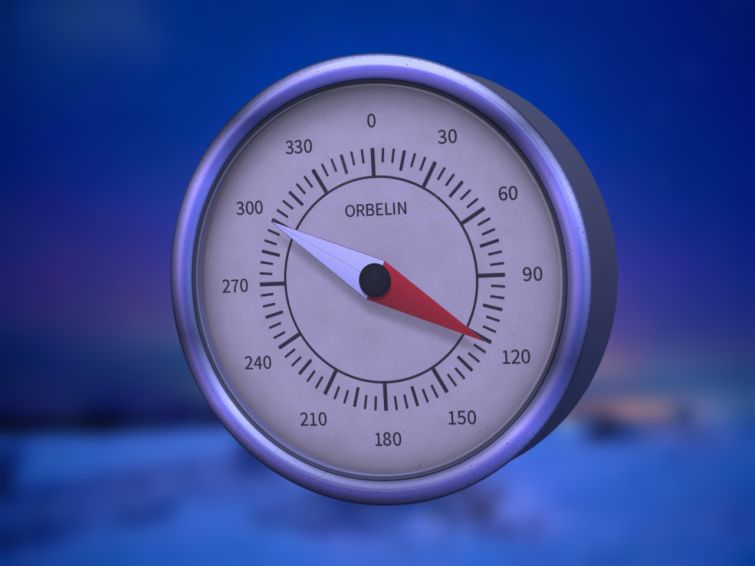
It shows 120; °
